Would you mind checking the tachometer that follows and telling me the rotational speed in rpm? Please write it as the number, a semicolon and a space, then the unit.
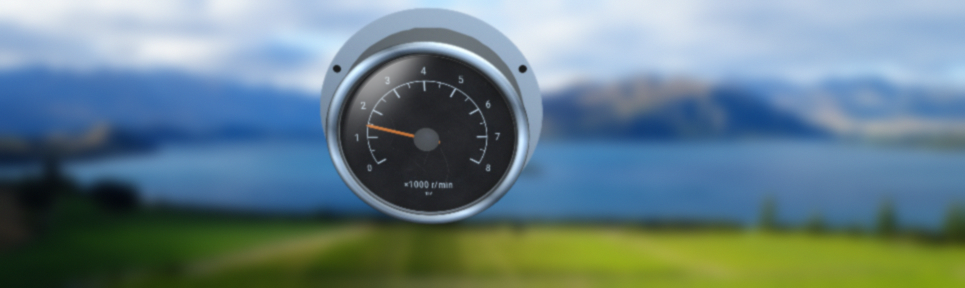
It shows 1500; rpm
